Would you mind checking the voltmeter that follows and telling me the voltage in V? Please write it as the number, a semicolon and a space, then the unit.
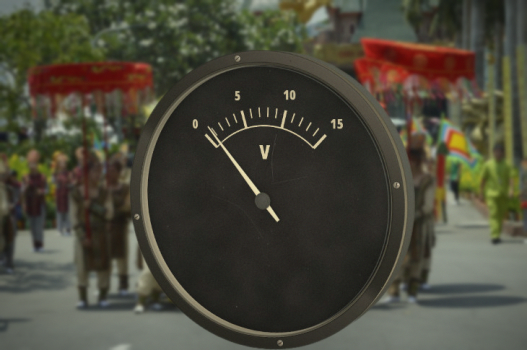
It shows 1; V
